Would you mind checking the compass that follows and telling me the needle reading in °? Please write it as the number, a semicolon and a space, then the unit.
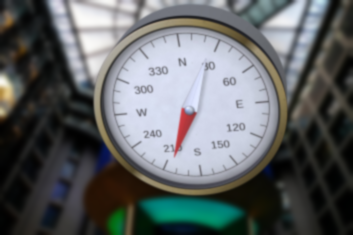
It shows 205; °
